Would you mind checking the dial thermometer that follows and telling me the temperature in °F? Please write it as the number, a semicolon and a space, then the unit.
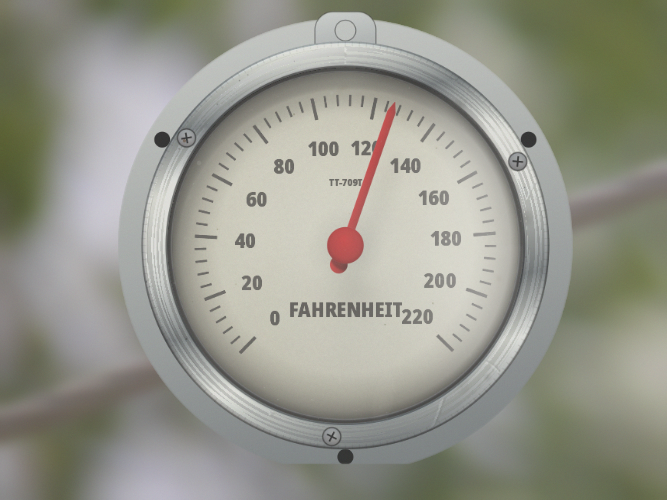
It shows 126; °F
